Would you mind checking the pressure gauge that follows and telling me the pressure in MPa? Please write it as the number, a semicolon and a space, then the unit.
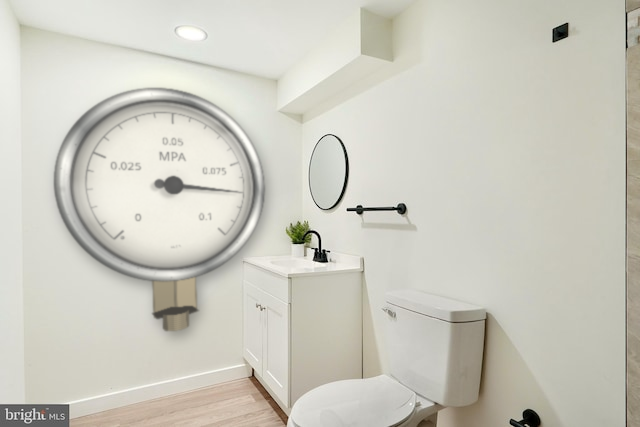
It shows 0.085; MPa
